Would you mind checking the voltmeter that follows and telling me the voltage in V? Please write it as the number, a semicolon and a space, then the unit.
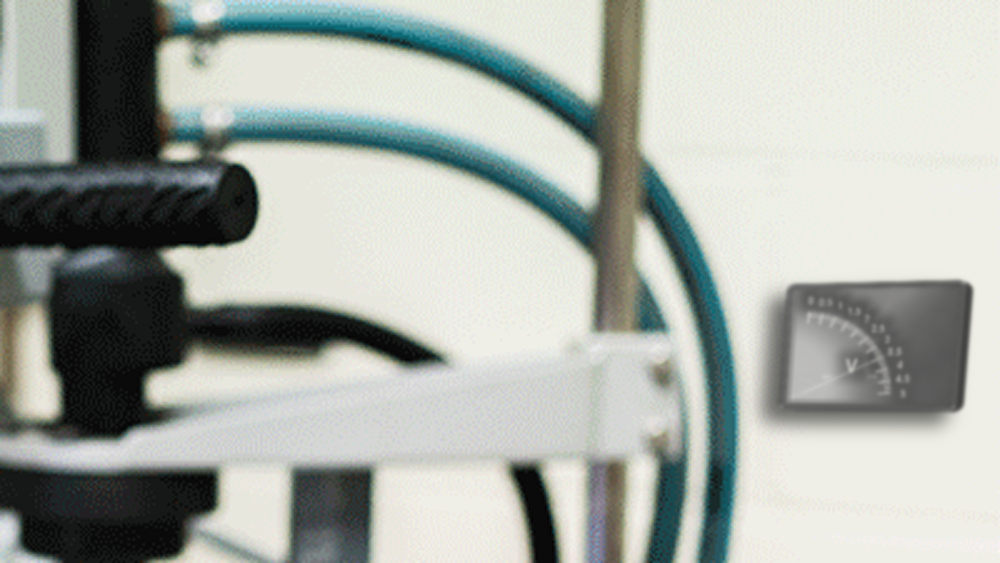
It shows 3.5; V
